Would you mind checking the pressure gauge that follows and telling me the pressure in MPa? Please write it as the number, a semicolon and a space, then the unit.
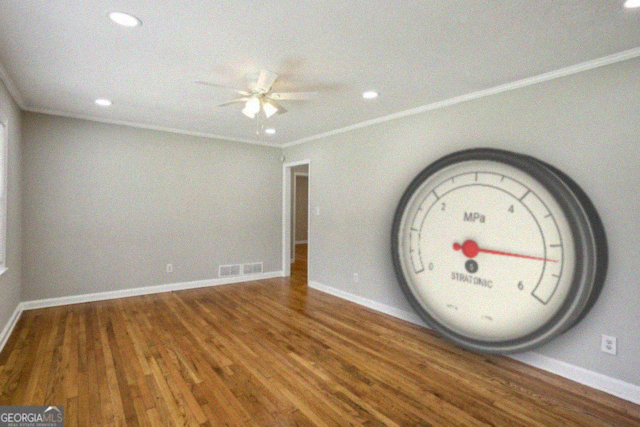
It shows 5.25; MPa
